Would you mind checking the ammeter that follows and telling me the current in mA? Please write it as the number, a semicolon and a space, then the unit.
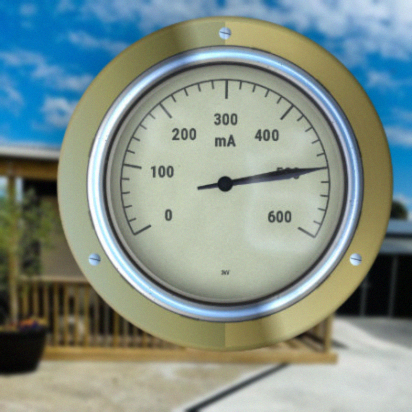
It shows 500; mA
